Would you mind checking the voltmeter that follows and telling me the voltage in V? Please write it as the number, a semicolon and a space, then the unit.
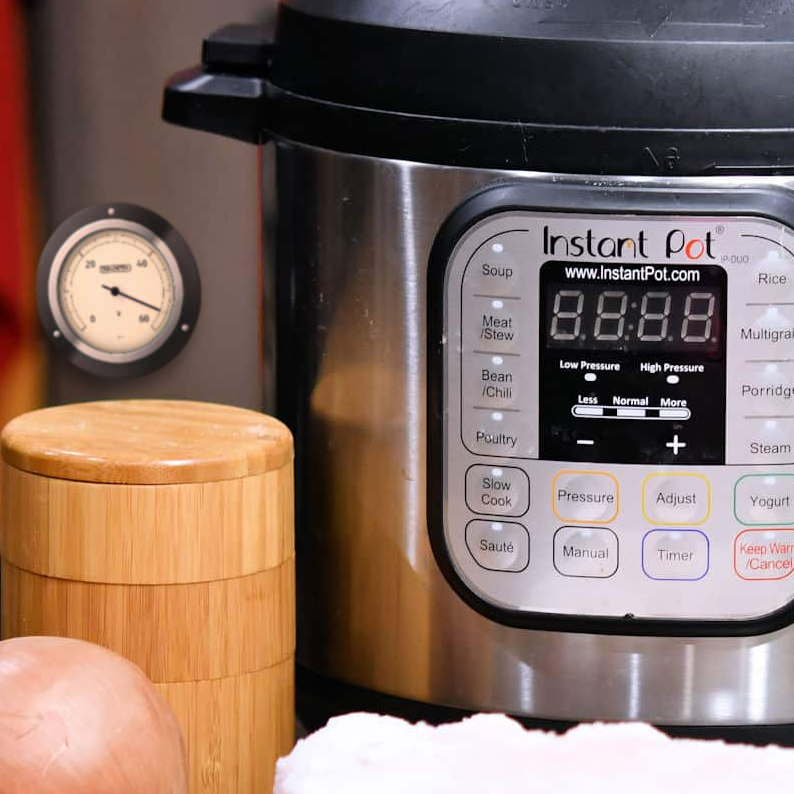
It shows 55; V
